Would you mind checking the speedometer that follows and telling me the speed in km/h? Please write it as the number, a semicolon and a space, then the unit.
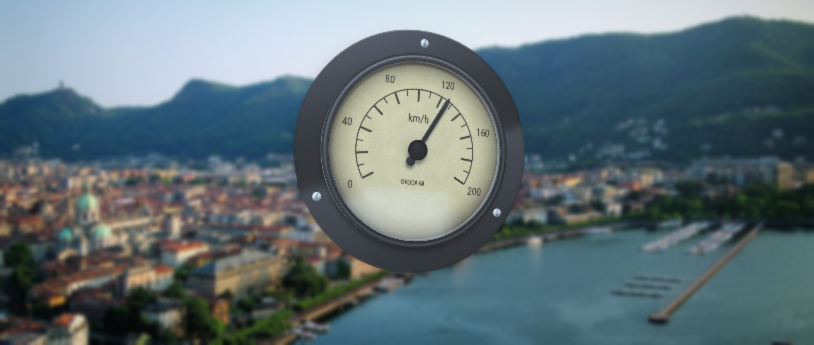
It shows 125; km/h
